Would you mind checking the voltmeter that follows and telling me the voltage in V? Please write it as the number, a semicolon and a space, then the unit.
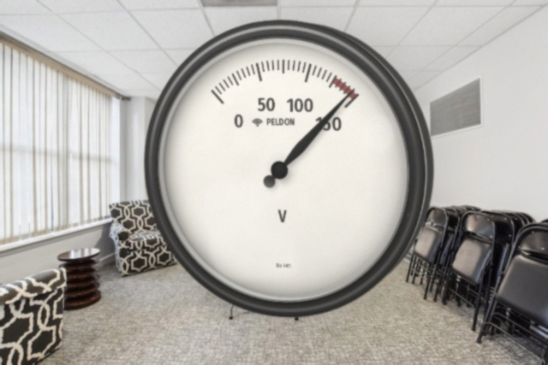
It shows 145; V
